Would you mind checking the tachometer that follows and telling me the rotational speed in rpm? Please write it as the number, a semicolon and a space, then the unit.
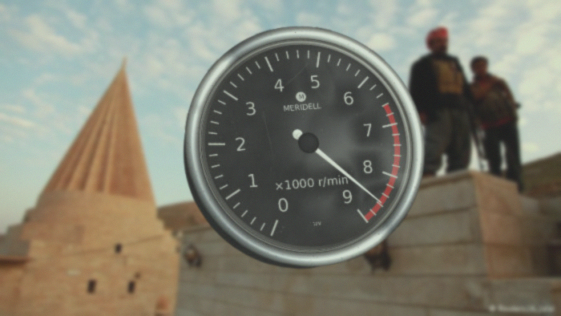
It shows 8600; rpm
